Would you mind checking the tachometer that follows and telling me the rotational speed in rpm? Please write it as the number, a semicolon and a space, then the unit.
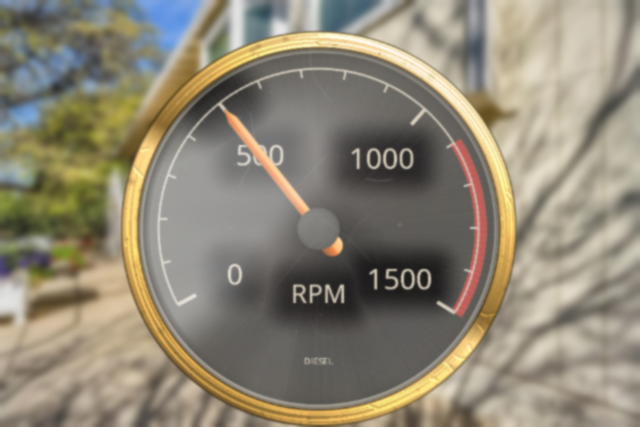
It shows 500; rpm
